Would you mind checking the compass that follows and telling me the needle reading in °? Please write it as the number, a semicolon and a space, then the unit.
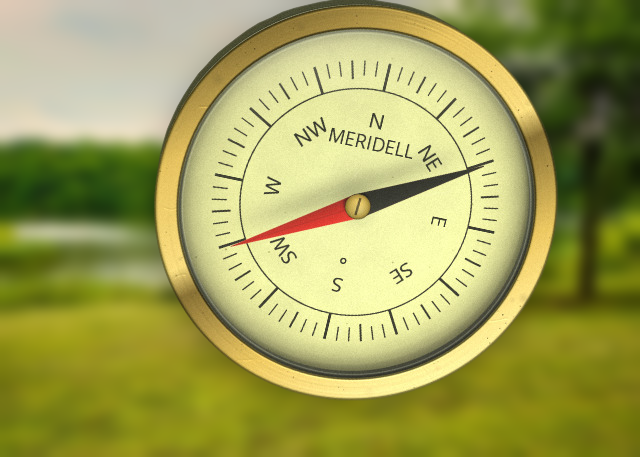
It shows 240; °
